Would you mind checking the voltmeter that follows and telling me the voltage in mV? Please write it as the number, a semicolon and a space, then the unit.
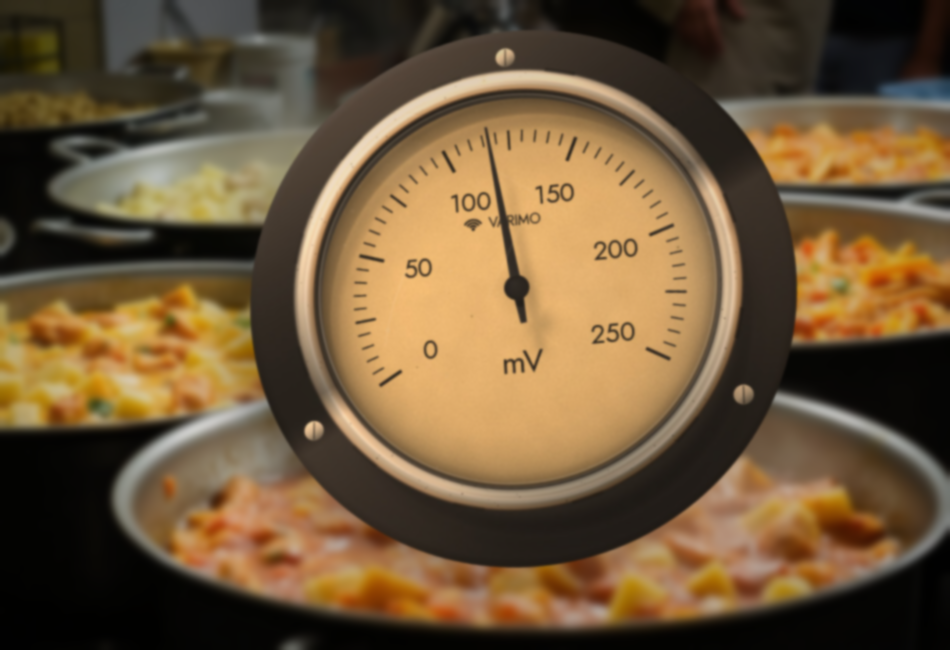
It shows 117.5; mV
